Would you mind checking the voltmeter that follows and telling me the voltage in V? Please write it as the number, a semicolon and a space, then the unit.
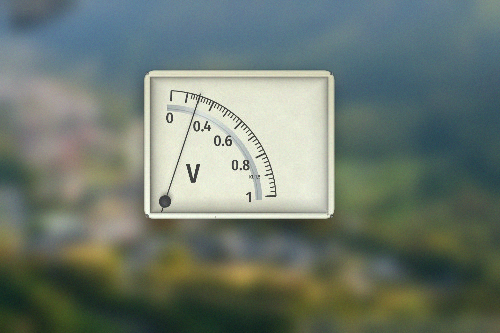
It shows 0.3; V
